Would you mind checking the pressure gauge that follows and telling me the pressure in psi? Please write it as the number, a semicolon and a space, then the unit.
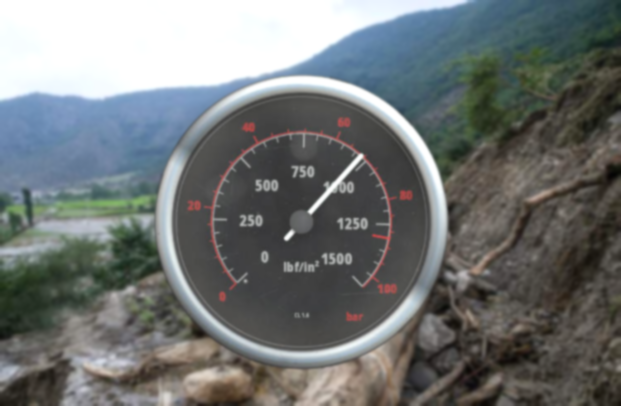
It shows 975; psi
